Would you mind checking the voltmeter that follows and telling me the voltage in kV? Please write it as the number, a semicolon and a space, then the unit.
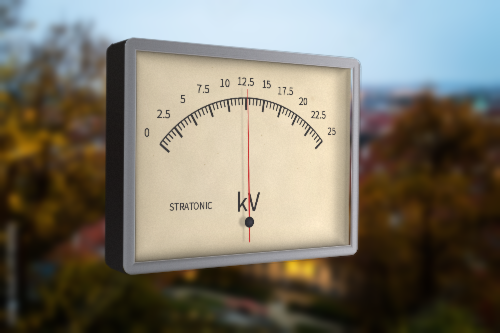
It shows 12.5; kV
